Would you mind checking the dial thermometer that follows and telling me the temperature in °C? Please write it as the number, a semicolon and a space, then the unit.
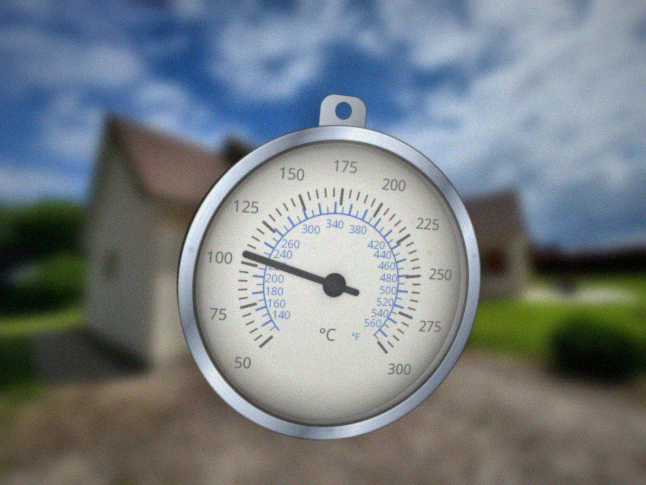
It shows 105; °C
